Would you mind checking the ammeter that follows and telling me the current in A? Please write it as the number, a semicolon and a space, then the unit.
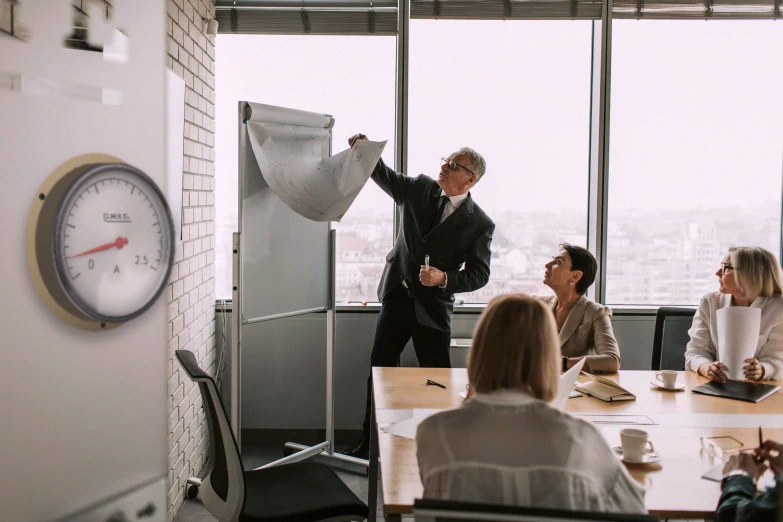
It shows 0.2; A
